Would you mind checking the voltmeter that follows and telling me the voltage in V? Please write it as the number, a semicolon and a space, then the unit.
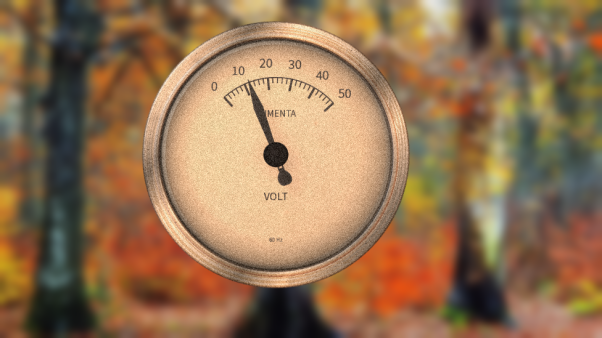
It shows 12; V
